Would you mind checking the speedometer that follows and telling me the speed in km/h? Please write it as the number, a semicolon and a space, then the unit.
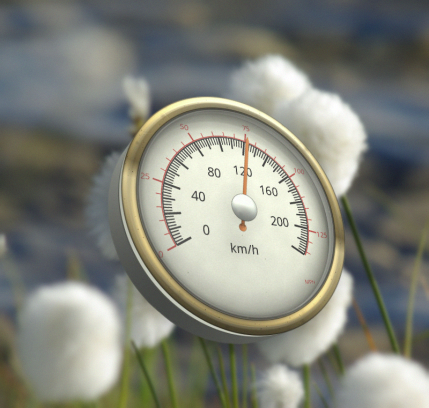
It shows 120; km/h
